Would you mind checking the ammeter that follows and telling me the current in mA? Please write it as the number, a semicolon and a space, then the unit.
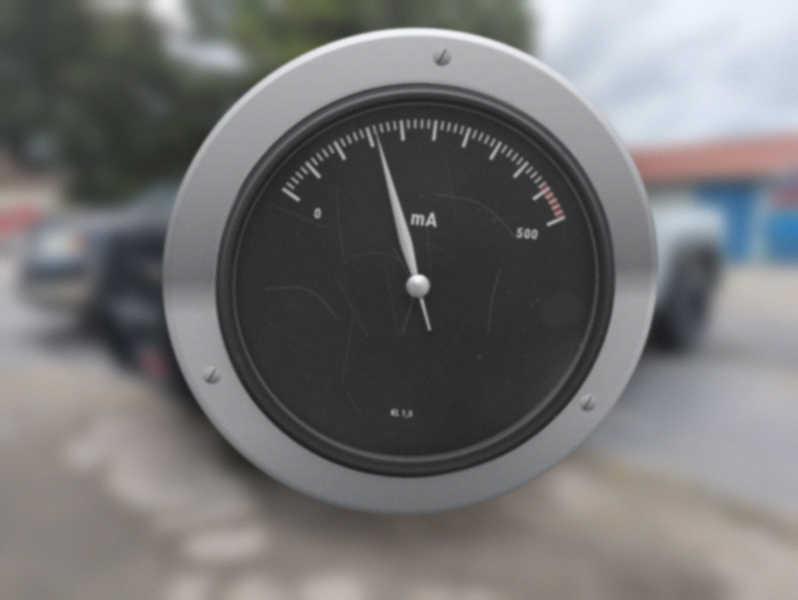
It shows 160; mA
